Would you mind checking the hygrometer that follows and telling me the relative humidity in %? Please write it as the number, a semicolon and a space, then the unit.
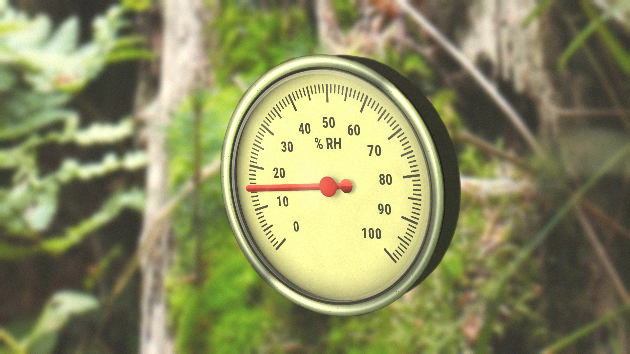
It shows 15; %
